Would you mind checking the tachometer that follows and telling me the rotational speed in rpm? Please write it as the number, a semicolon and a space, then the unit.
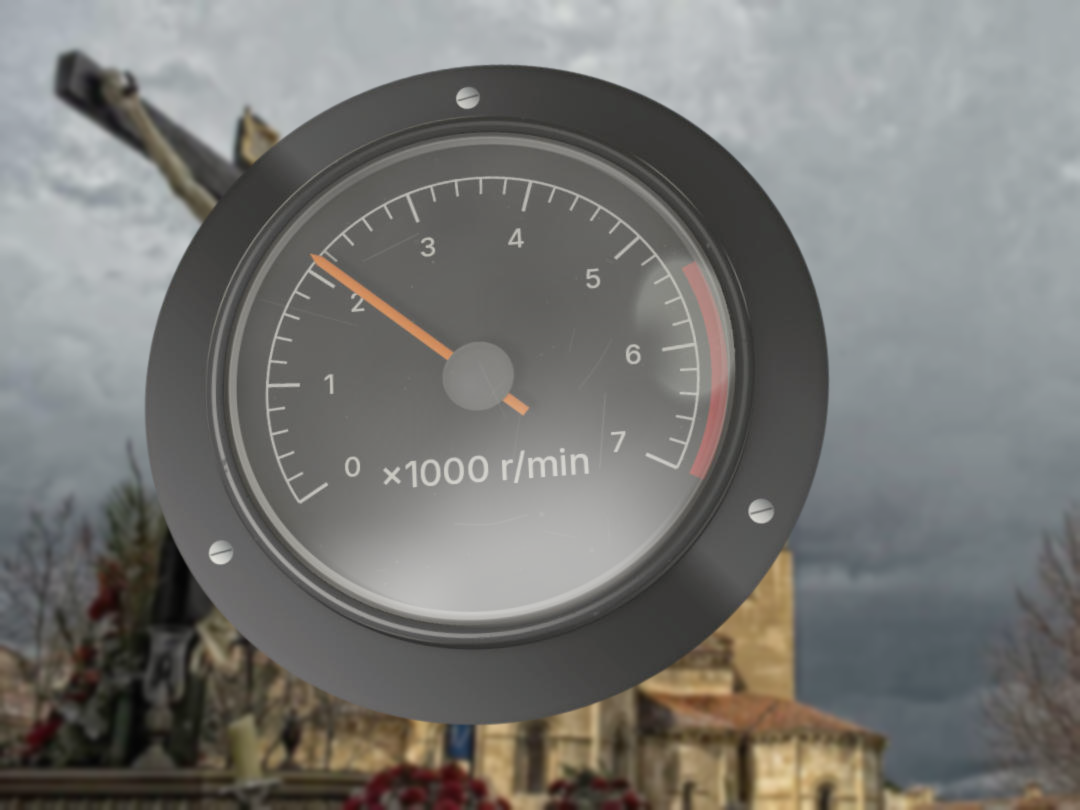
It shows 2100; rpm
